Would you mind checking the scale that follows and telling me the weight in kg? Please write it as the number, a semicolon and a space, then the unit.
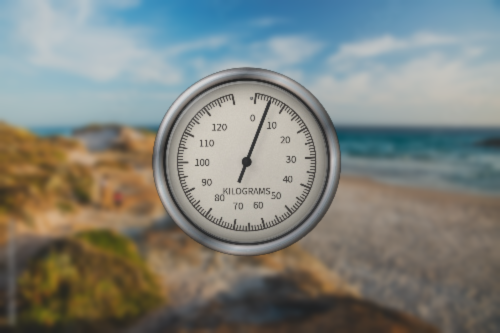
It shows 5; kg
